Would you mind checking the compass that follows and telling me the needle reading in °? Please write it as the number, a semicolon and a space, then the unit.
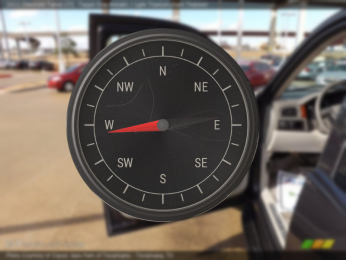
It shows 262.5; °
